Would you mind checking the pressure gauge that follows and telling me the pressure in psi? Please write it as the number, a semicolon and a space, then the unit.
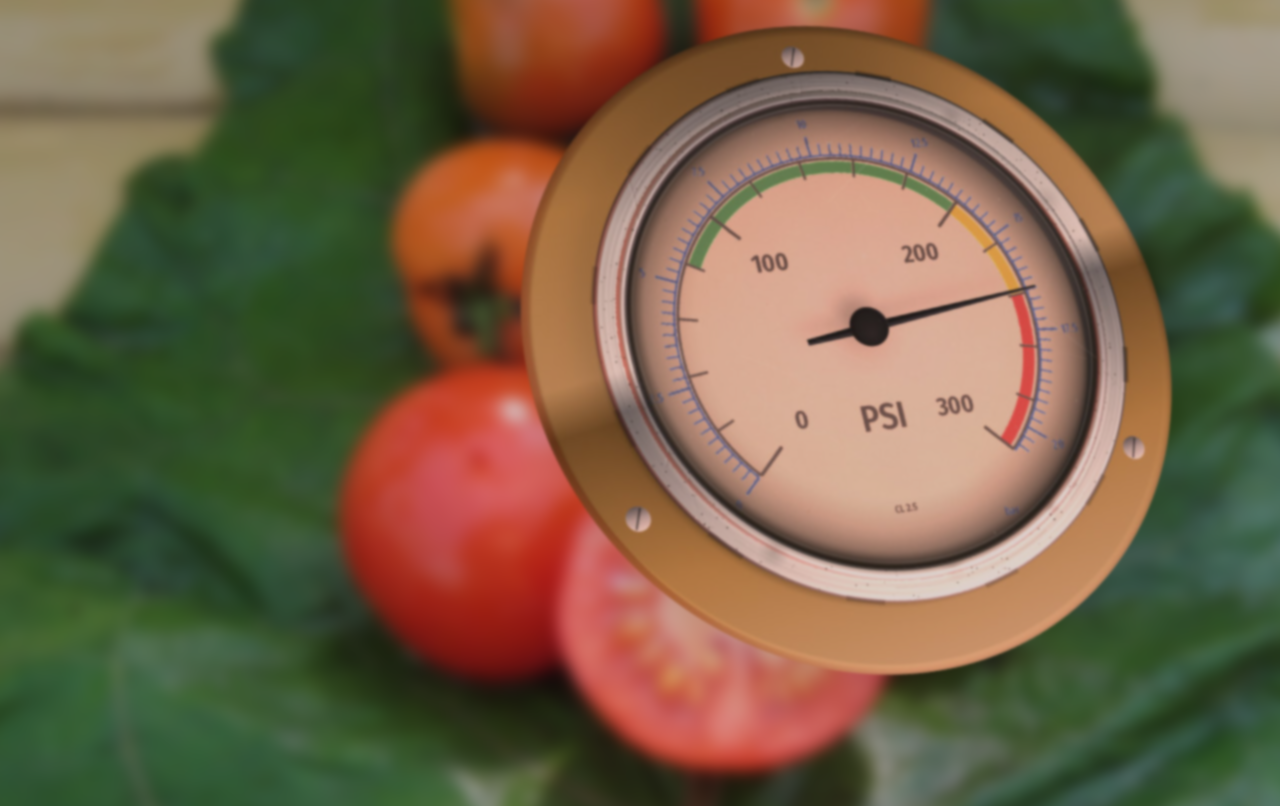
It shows 240; psi
